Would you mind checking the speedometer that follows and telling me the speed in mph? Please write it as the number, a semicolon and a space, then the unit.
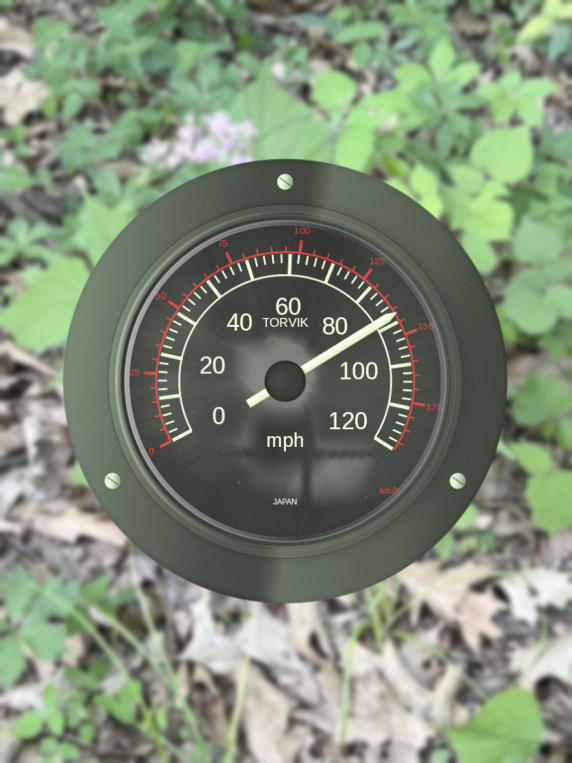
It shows 88; mph
